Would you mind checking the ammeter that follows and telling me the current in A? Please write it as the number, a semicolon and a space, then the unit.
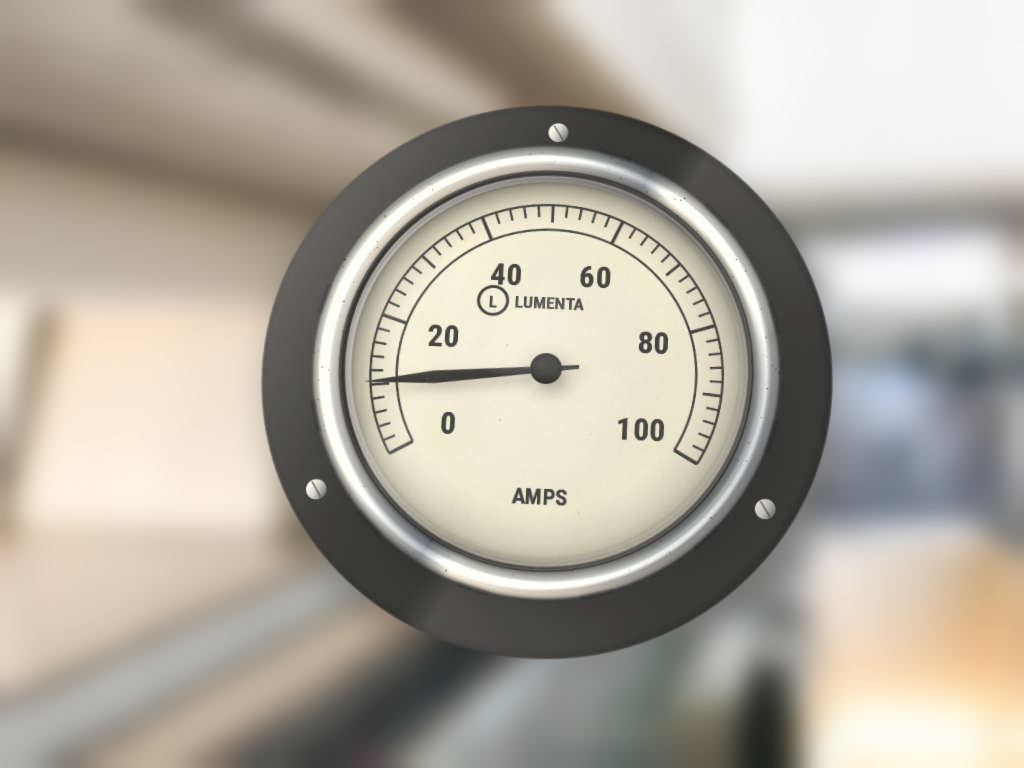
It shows 10; A
